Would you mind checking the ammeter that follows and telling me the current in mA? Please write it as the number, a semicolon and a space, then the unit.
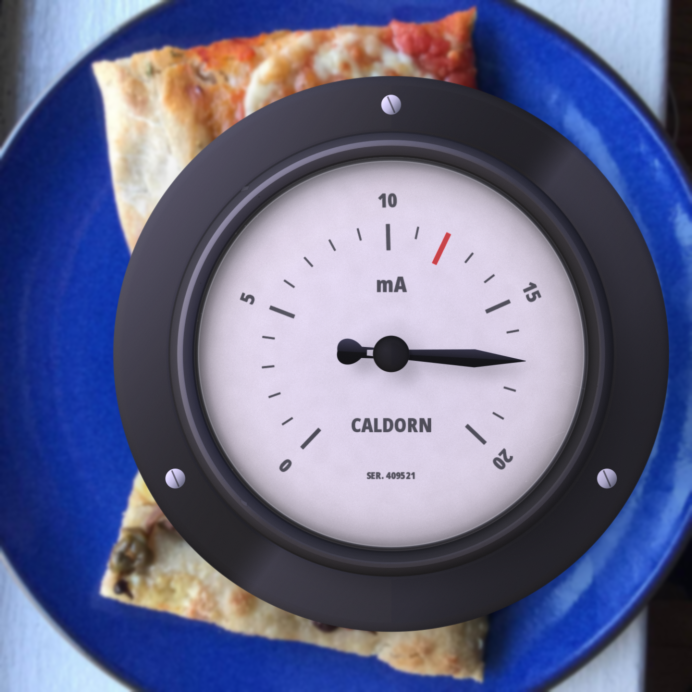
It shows 17; mA
